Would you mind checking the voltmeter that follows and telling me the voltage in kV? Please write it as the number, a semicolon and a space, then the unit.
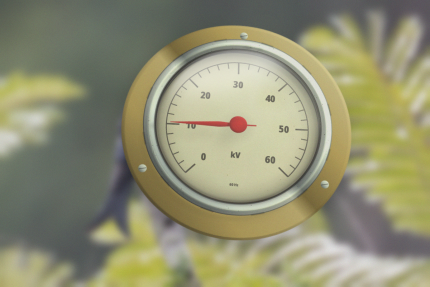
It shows 10; kV
